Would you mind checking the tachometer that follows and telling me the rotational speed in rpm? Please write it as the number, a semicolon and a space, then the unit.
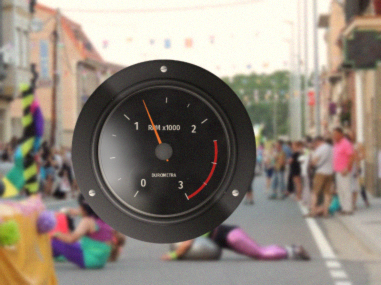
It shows 1250; rpm
